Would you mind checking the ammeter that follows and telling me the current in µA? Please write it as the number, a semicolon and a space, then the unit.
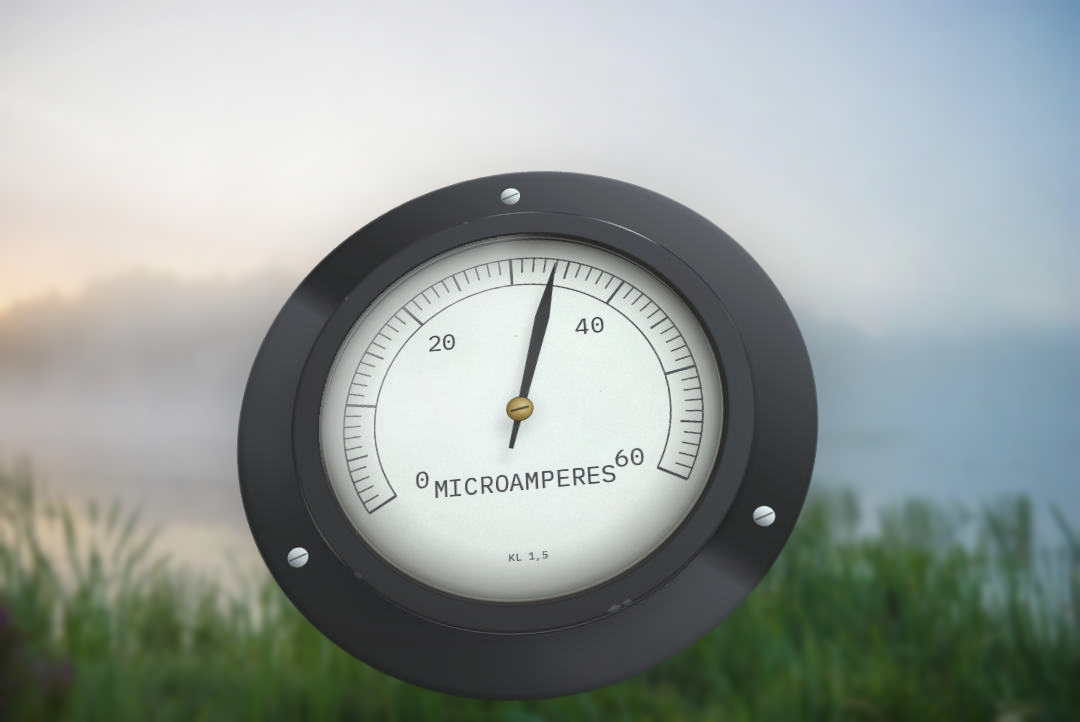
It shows 34; µA
